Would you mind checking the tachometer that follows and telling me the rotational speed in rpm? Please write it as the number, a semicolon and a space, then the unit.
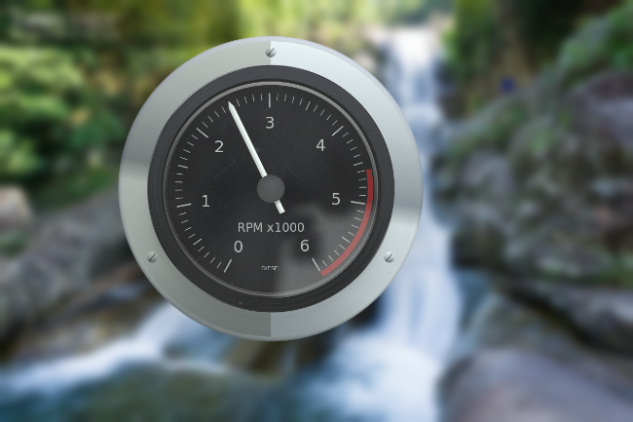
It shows 2500; rpm
